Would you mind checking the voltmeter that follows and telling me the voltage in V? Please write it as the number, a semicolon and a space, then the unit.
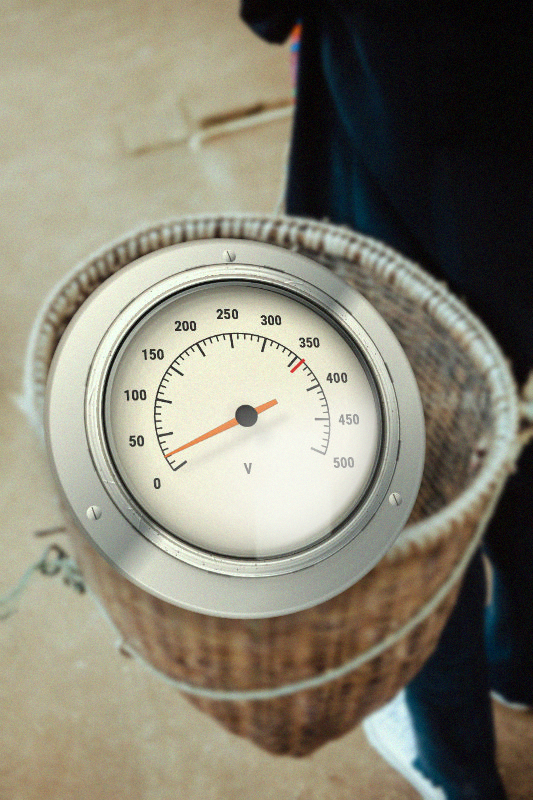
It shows 20; V
